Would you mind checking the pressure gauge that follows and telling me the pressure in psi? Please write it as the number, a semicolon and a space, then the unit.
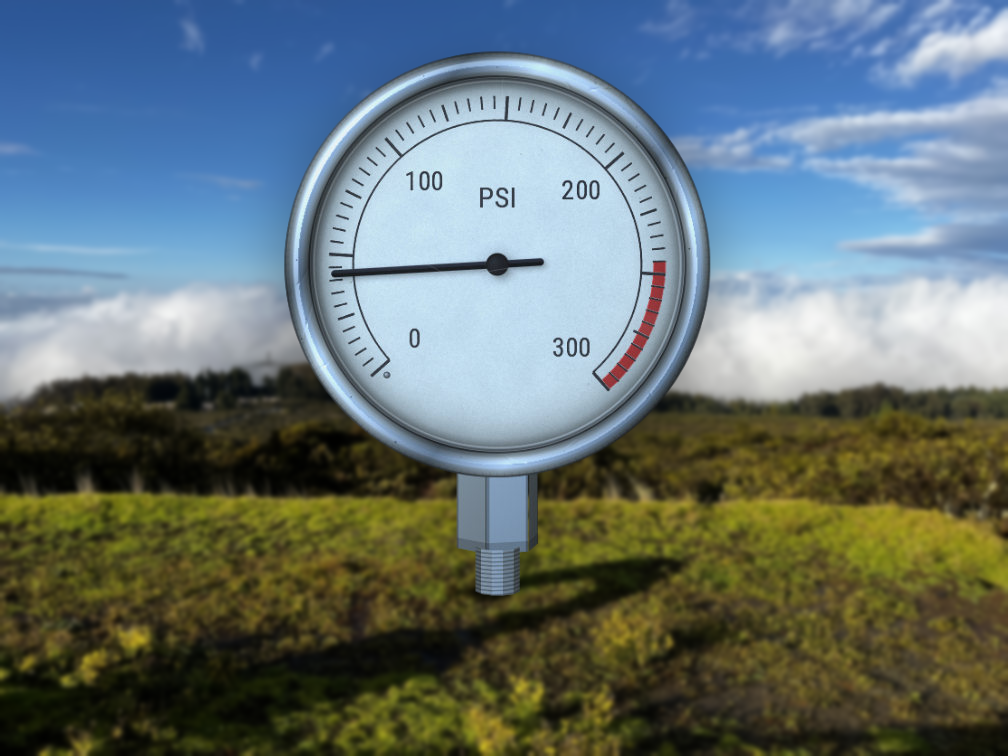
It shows 42.5; psi
